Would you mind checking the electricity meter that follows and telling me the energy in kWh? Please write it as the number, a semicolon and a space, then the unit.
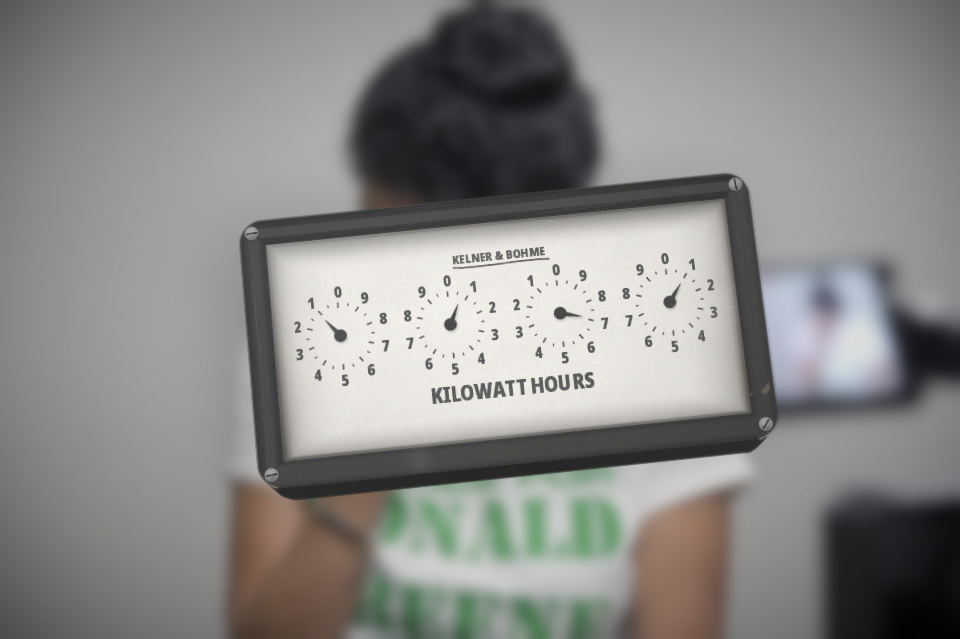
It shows 1071; kWh
